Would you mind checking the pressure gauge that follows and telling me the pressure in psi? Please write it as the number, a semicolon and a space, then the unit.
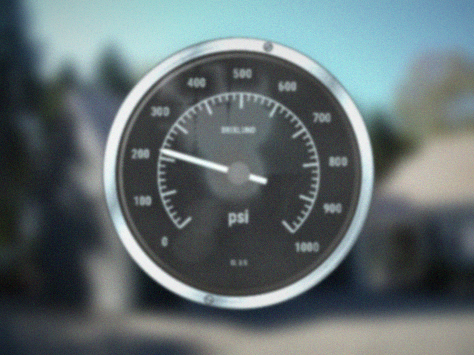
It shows 220; psi
